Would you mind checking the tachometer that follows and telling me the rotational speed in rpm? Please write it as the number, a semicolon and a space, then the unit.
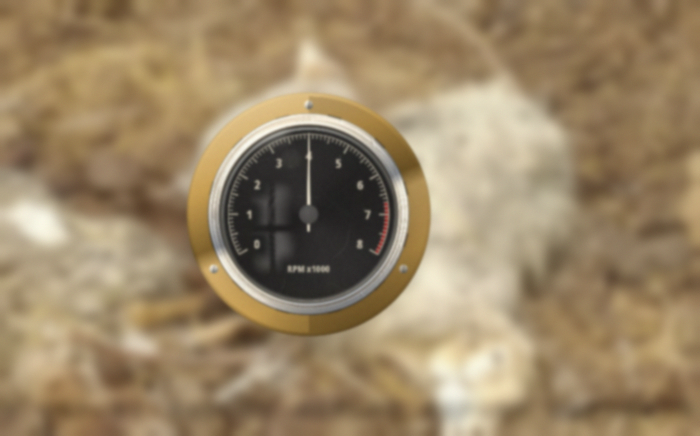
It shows 4000; rpm
